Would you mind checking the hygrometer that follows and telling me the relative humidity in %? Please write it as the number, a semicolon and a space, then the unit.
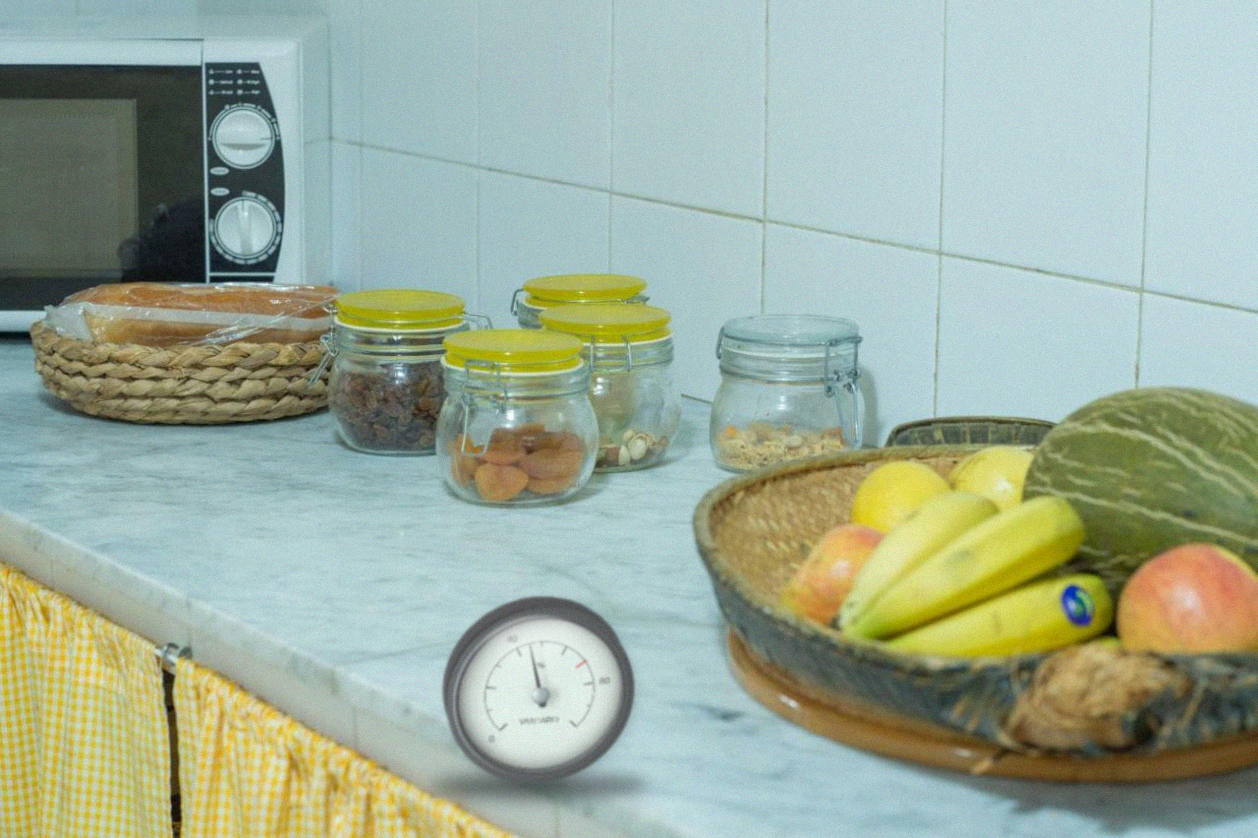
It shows 45; %
